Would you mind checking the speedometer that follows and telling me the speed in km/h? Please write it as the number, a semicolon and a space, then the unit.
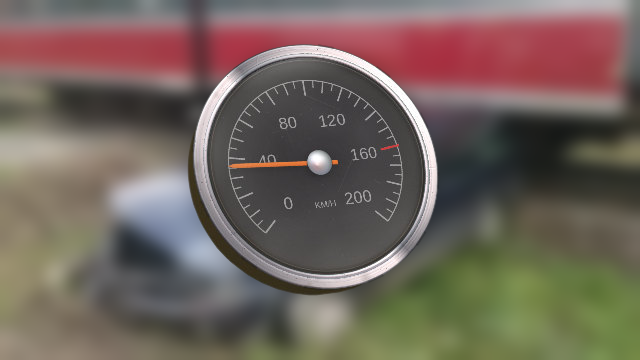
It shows 35; km/h
